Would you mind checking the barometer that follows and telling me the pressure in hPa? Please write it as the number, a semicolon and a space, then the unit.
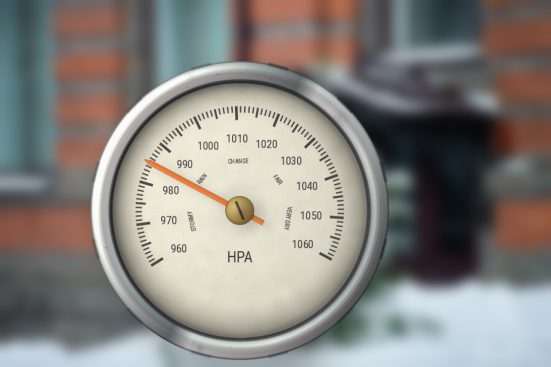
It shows 985; hPa
